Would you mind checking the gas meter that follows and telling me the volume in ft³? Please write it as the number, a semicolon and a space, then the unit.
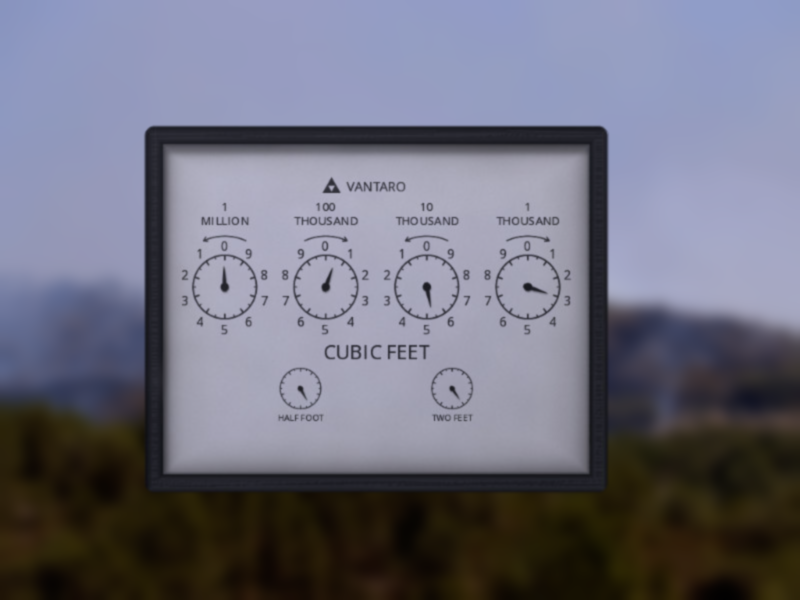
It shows 5300; ft³
